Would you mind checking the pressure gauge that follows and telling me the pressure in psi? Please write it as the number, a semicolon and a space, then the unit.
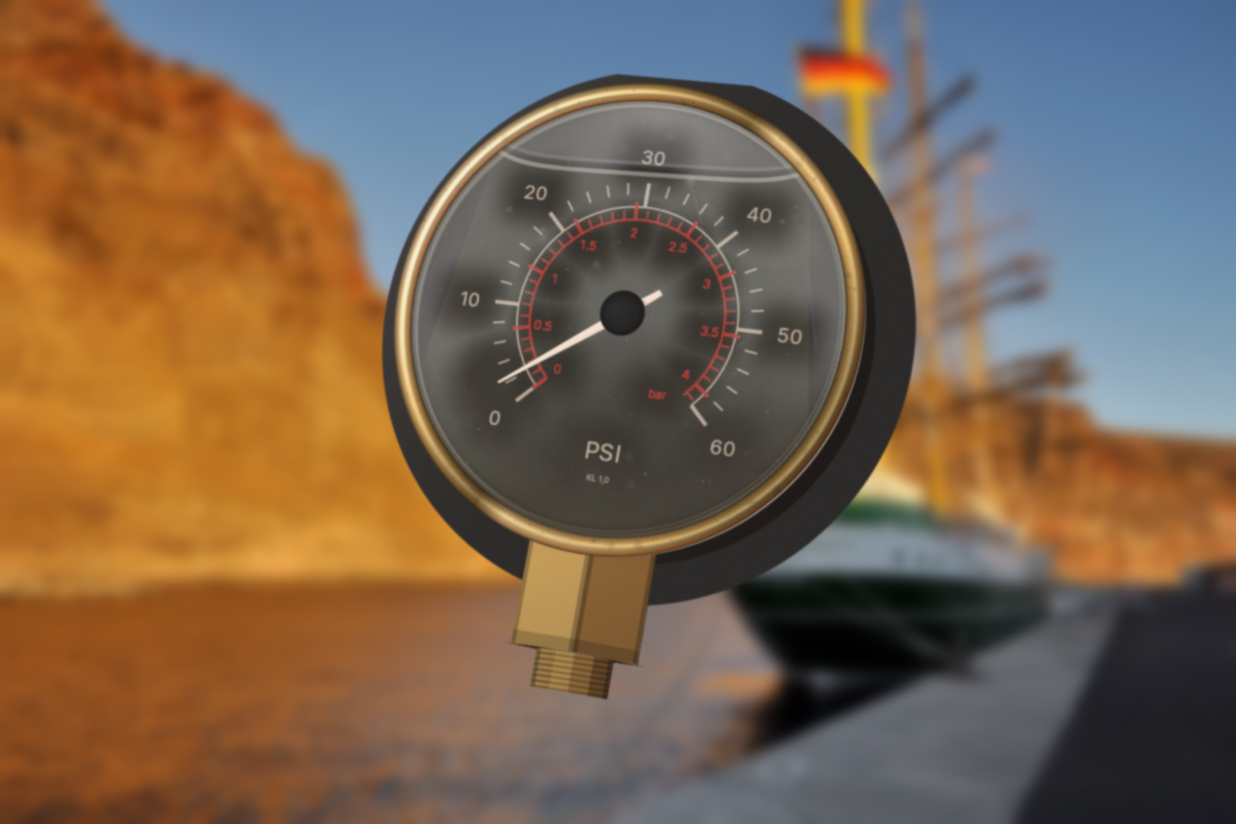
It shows 2; psi
